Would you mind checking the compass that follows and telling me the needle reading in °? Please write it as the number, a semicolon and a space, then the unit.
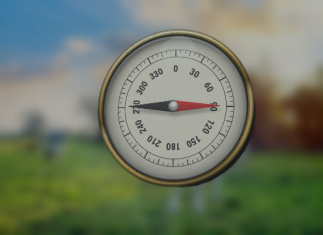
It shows 90; °
